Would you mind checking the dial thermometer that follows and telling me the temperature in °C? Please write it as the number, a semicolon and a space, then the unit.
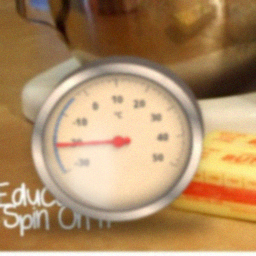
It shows -20; °C
